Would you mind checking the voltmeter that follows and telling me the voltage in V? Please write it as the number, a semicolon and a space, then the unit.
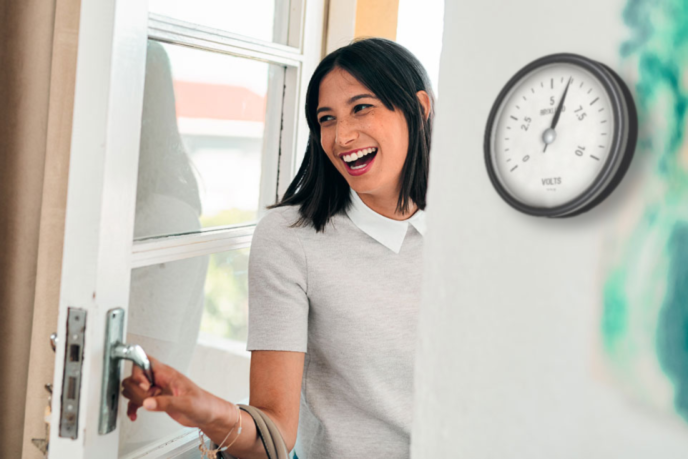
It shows 6; V
